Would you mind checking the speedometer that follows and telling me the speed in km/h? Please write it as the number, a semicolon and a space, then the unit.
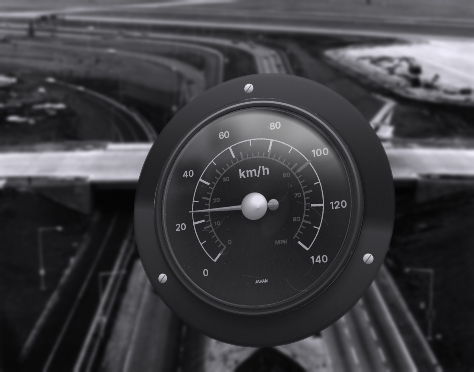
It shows 25; km/h
